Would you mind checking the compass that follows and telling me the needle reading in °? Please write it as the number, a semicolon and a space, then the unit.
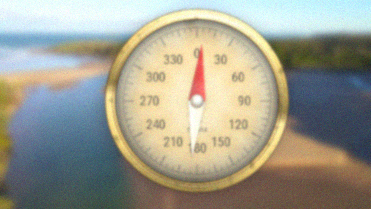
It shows 5; °
